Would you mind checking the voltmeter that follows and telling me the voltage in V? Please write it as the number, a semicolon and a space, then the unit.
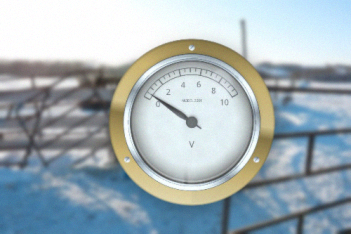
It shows 0.5; V
